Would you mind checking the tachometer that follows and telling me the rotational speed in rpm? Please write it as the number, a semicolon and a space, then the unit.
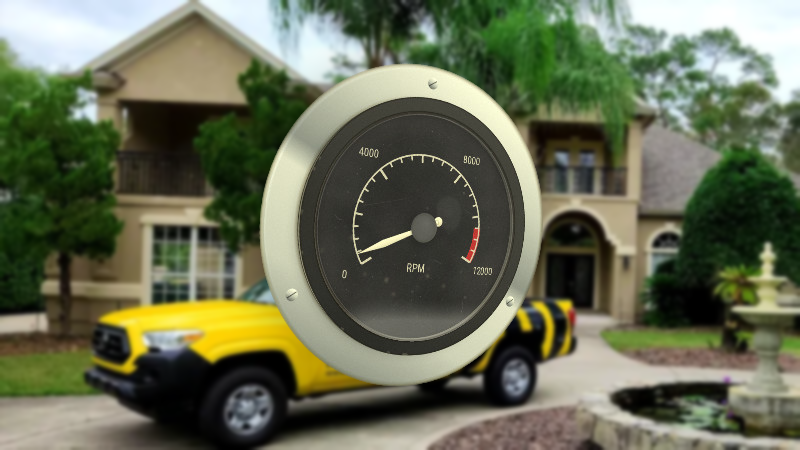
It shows 500; rpm
